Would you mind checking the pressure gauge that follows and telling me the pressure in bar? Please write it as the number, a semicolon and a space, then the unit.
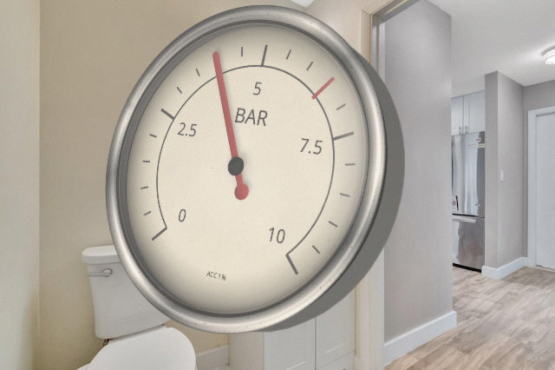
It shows 4; bar
